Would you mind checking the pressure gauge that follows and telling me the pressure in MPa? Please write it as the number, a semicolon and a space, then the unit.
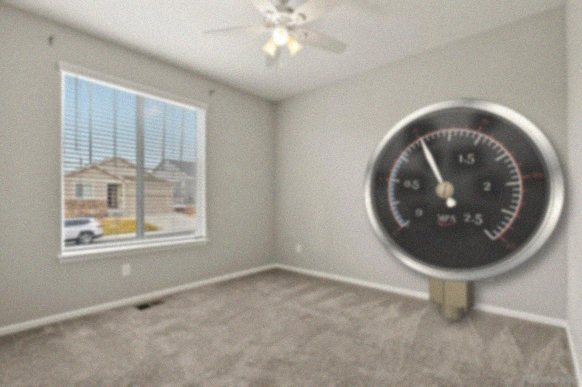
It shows 1; MPa
